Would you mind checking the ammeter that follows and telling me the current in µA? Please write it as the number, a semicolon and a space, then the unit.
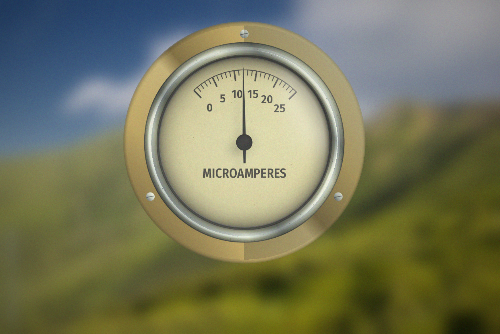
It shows 12; µA
